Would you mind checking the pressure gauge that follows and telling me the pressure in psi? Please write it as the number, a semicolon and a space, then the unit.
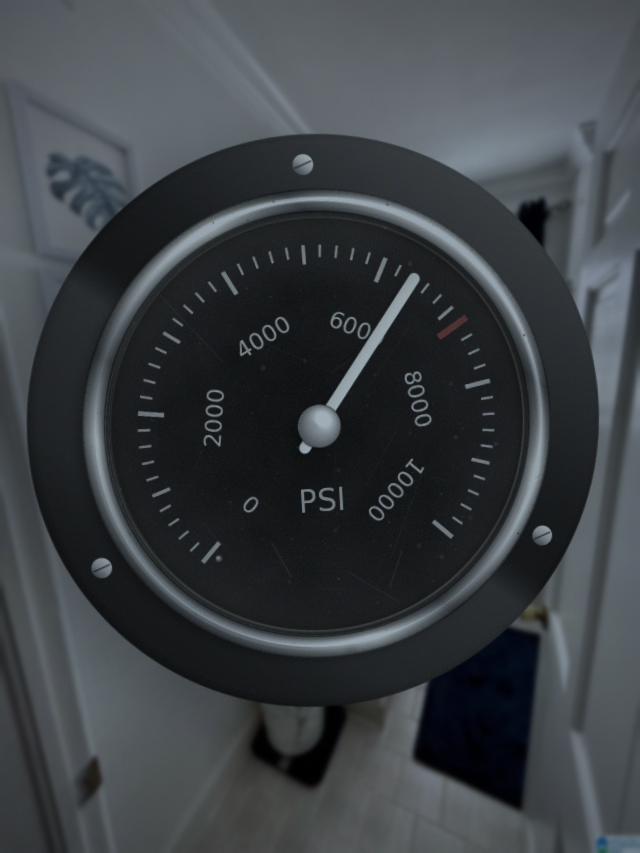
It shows 6400; psi
